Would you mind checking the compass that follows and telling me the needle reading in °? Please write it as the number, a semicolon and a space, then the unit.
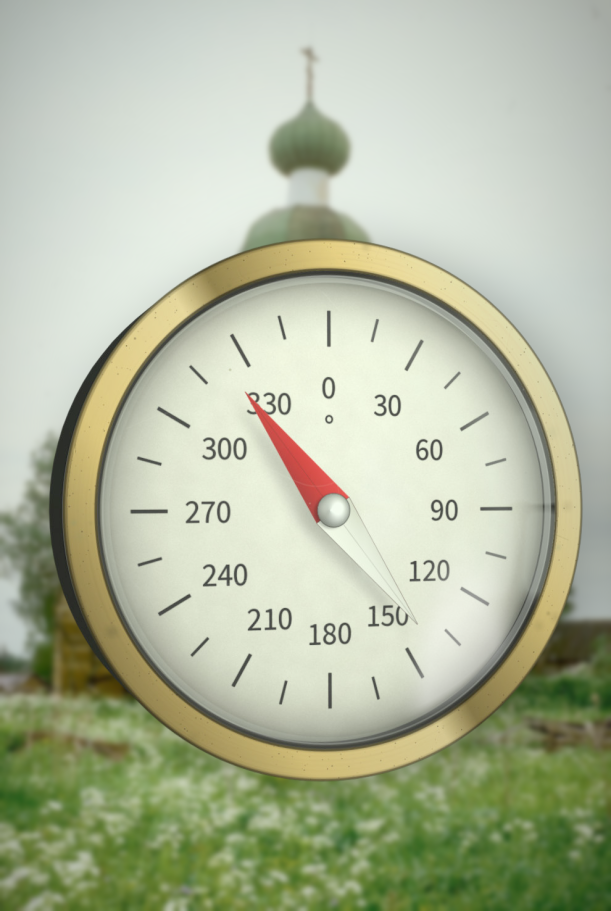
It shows 322.5; °
